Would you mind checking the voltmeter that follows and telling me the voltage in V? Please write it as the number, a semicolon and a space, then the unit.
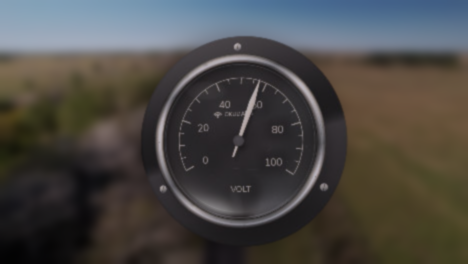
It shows 57.5; V
